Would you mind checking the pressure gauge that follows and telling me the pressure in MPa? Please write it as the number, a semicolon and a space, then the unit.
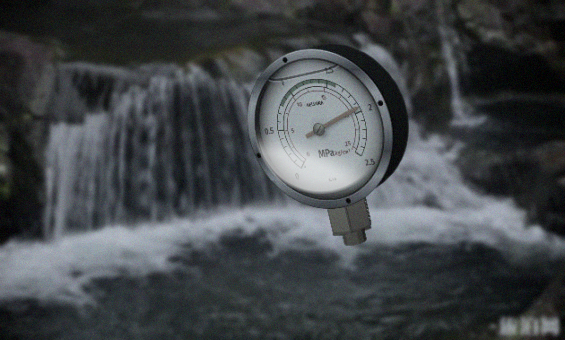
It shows 1.95; MPa
